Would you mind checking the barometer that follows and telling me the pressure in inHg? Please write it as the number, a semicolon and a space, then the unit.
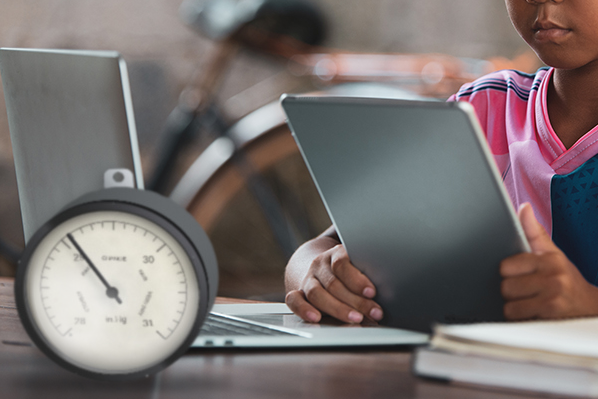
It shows 29.1; inHg
